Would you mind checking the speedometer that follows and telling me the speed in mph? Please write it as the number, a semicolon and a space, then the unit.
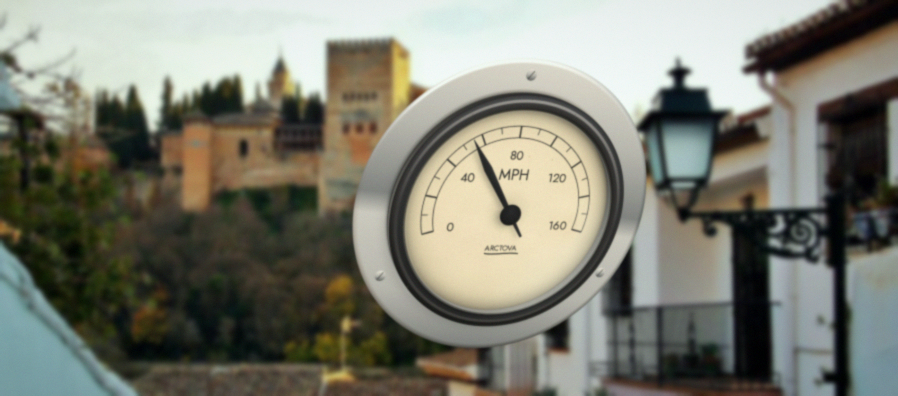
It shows 55; mph
